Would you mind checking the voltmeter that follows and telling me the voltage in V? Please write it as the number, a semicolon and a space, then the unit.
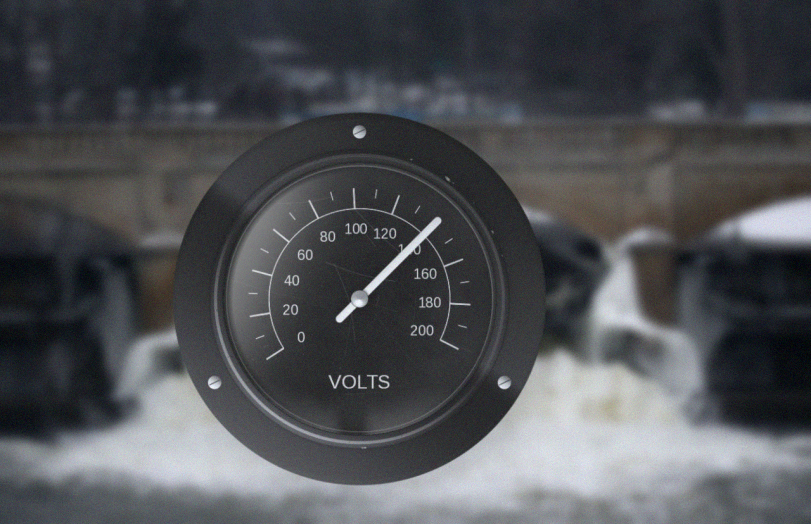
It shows 140; V
